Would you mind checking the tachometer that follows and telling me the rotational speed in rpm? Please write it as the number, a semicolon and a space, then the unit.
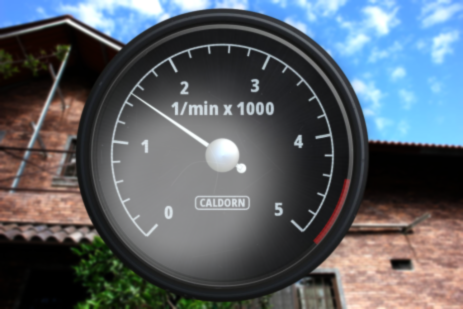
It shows 1500; rpm
